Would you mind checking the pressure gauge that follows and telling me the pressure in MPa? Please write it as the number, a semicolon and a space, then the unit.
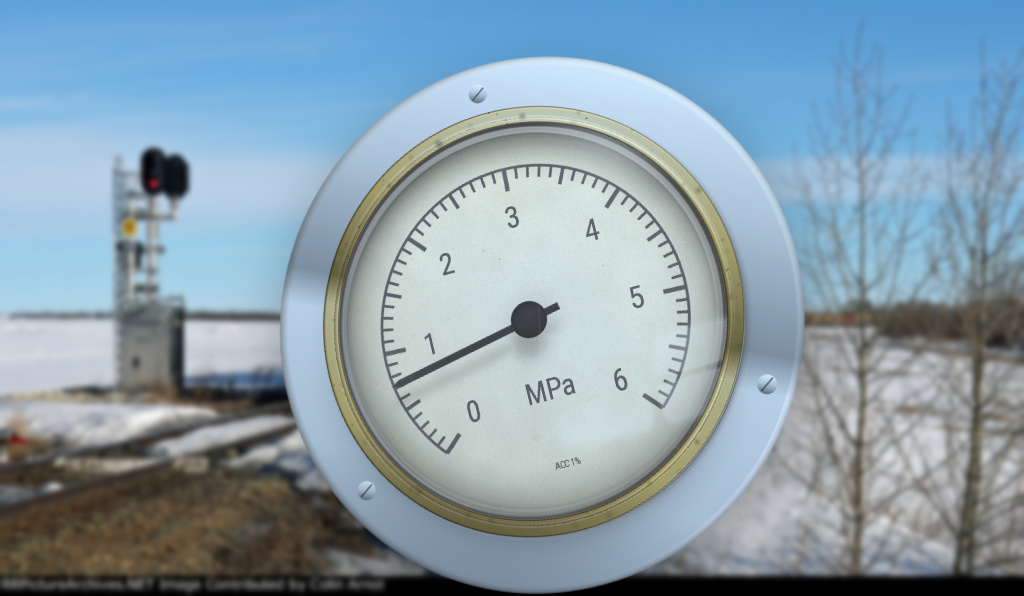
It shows 0.7; MPa
